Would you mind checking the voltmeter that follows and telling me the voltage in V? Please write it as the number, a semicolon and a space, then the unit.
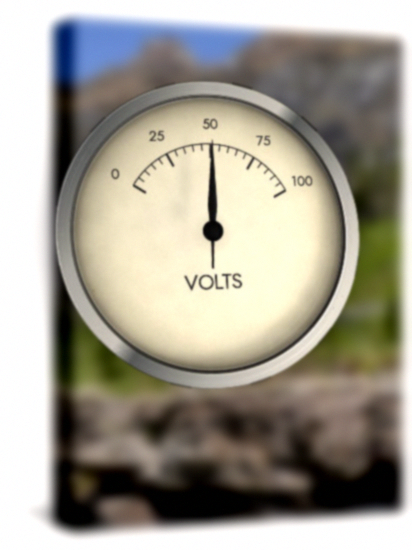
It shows 50; V
